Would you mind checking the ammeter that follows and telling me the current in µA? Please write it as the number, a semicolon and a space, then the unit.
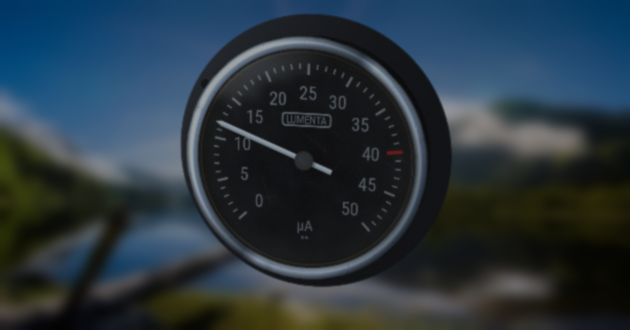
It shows 12; µA
